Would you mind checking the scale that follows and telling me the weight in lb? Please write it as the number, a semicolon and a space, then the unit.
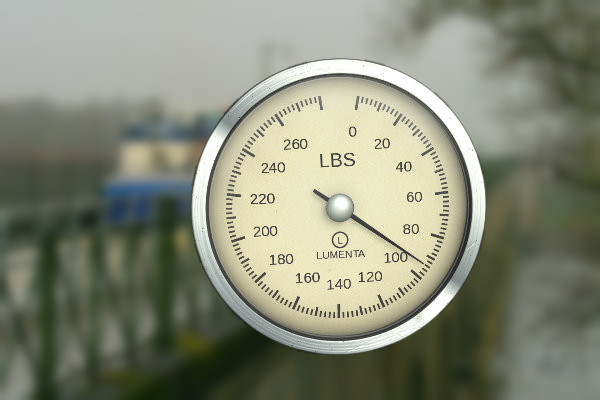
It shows 94; lb
